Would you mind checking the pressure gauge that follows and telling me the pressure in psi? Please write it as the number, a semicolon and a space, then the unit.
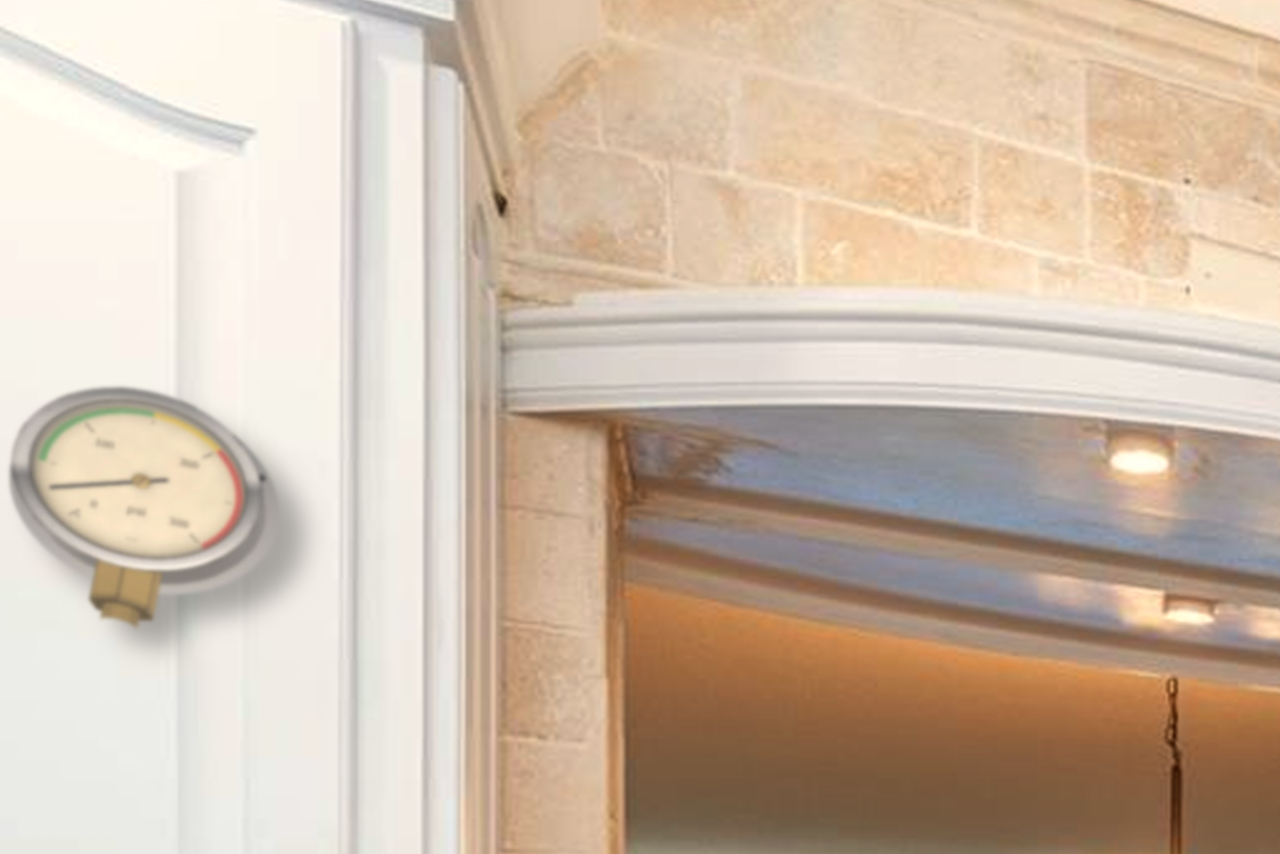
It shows 25; psi
